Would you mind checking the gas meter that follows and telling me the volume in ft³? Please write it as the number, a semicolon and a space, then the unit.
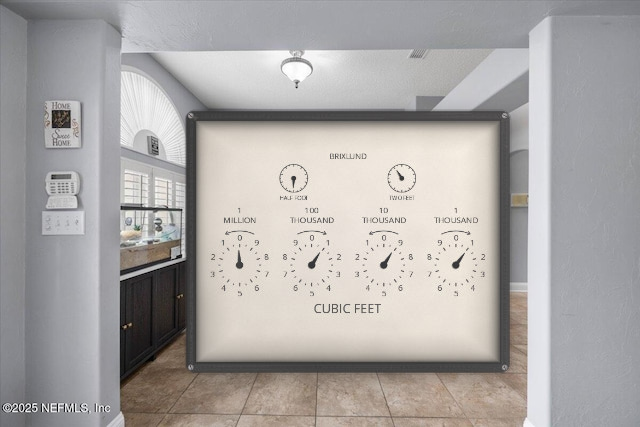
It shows 9100; ft³
